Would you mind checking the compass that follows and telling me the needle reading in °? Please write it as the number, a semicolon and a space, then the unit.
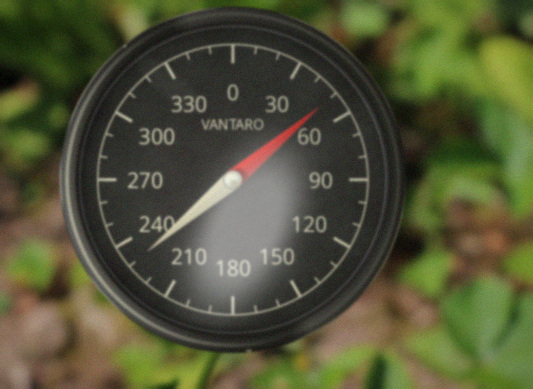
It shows 50; °
